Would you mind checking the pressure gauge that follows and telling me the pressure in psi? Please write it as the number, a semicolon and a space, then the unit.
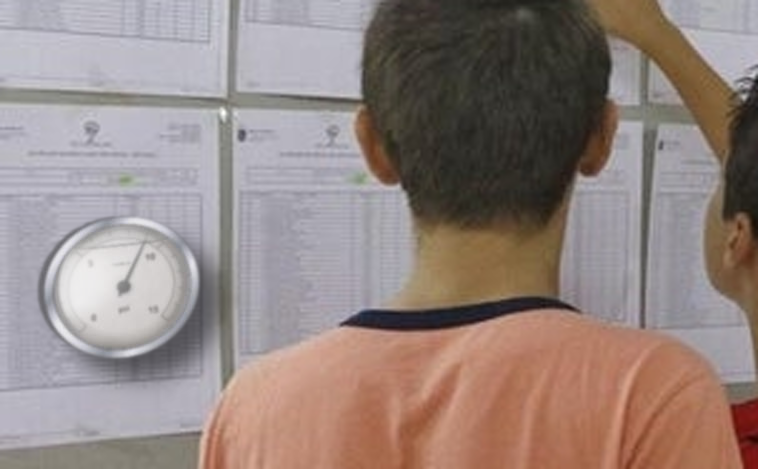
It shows 9; psi
